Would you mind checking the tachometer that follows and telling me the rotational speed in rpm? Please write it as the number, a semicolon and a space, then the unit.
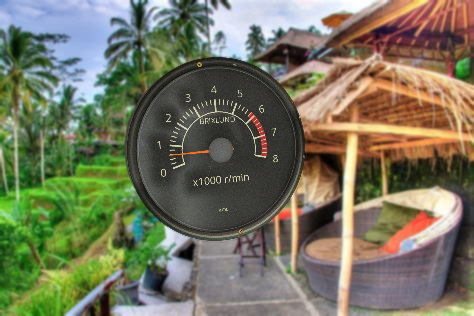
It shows 600; rpm
